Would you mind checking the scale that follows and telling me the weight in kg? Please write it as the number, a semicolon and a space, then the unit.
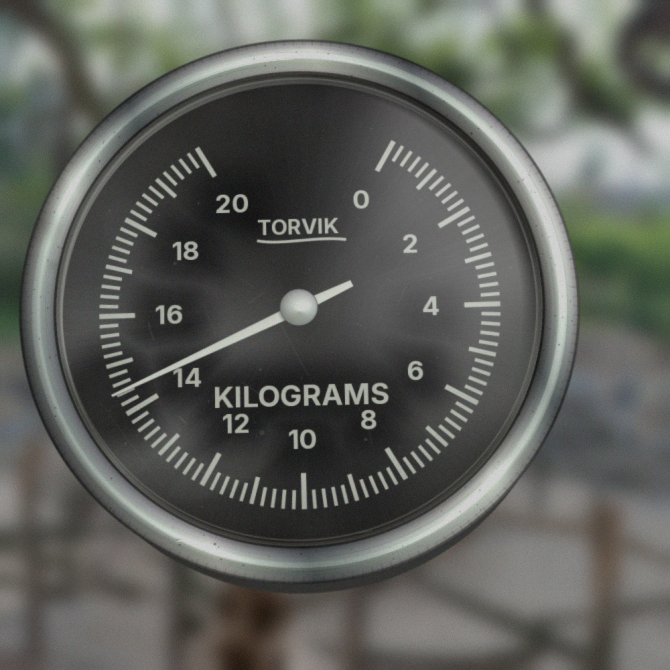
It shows 14.4; kg
